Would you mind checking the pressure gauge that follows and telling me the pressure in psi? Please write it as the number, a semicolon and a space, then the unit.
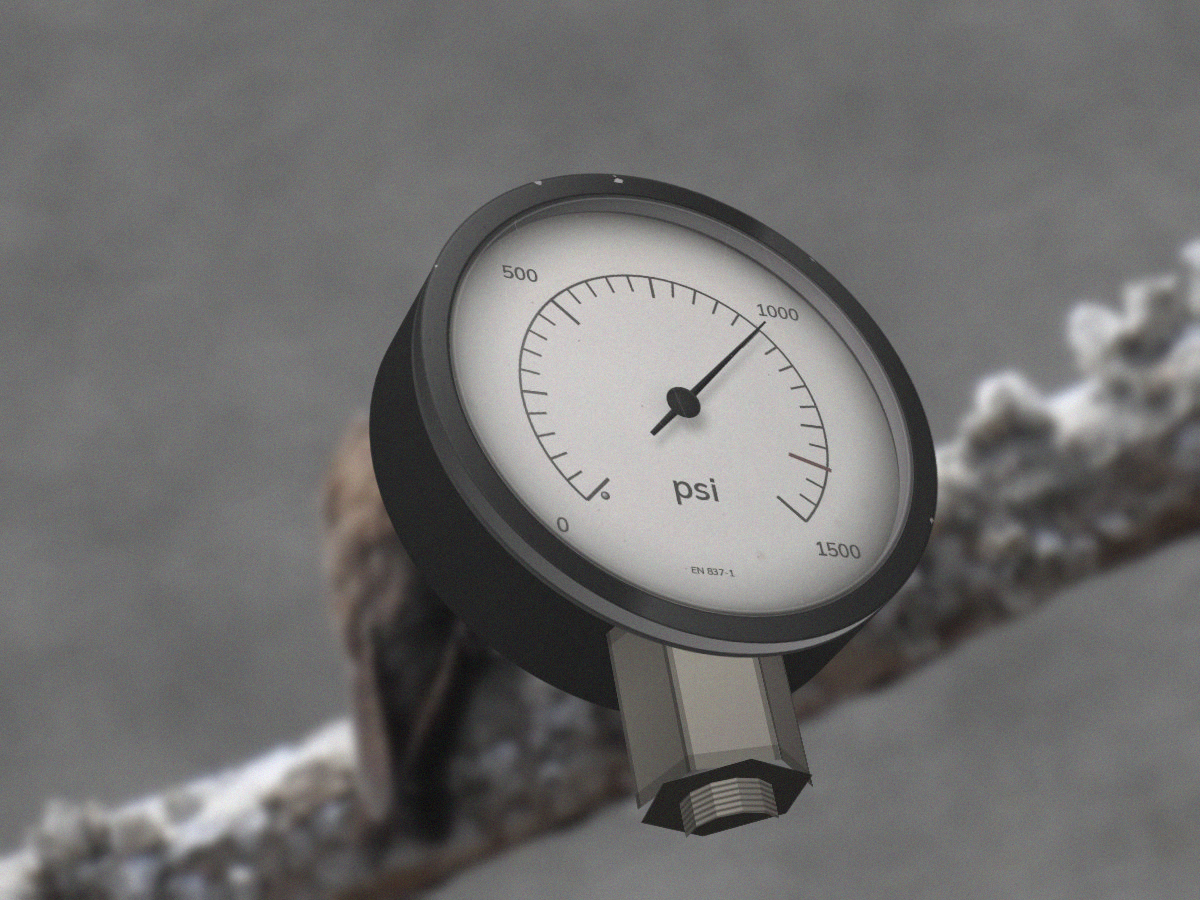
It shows 1000; psi
